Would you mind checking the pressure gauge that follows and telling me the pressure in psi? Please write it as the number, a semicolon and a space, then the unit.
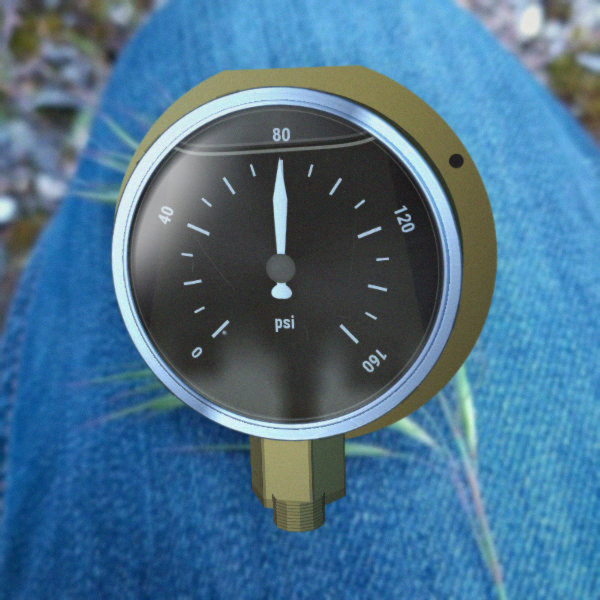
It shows 80; psi
